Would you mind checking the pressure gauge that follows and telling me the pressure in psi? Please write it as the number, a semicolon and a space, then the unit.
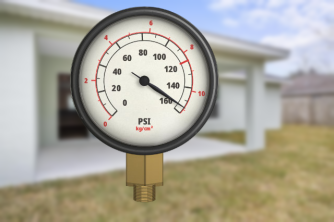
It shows 155; psi
